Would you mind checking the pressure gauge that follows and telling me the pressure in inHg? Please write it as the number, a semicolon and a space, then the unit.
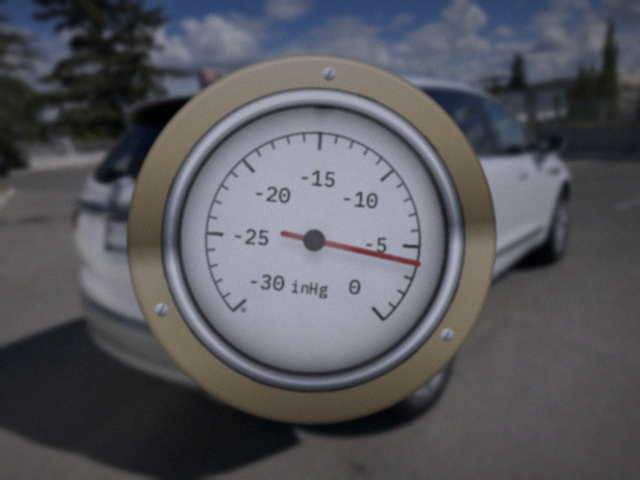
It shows -4; inHg
